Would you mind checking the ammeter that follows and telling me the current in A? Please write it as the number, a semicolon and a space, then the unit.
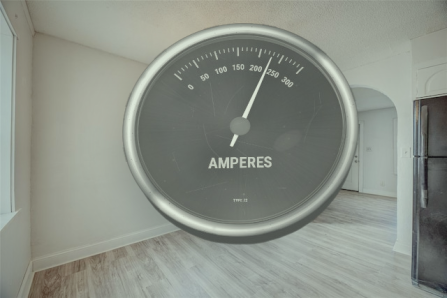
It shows 230; A
